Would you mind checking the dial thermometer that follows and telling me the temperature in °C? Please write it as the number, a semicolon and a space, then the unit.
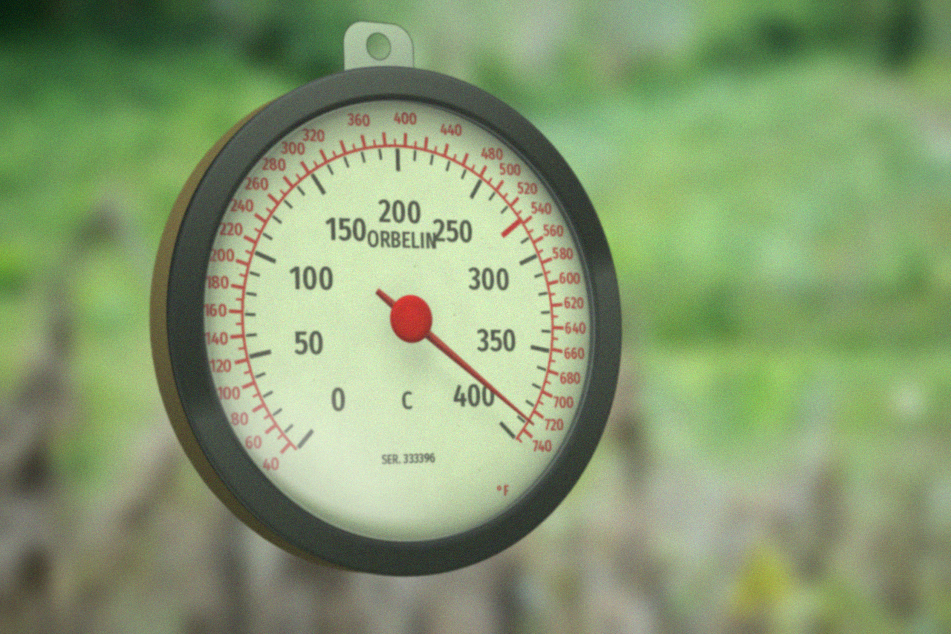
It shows 390; °C
